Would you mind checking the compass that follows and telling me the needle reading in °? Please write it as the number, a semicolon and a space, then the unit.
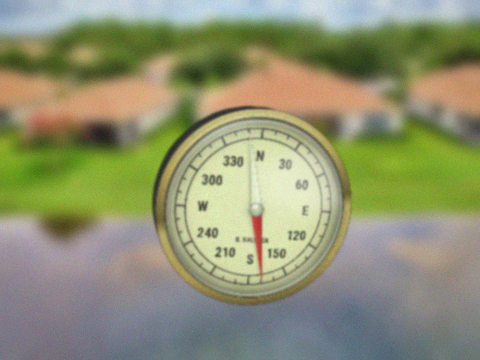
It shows 170; °
